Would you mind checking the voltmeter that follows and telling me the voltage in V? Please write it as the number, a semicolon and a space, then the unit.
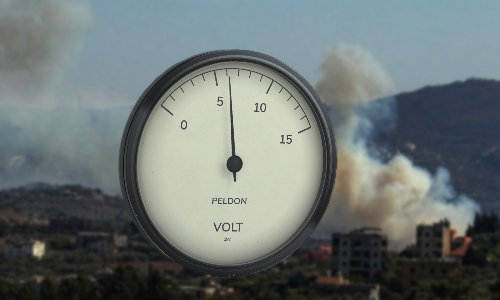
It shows 6; V
